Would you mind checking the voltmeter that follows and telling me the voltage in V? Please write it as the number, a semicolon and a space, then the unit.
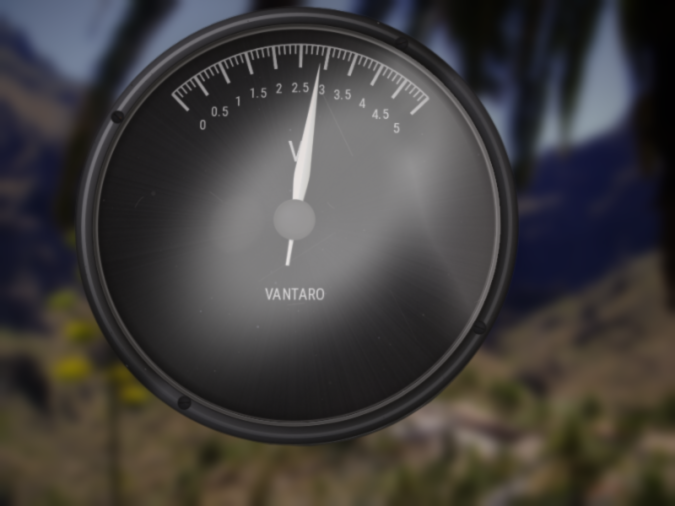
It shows 2.9; V
